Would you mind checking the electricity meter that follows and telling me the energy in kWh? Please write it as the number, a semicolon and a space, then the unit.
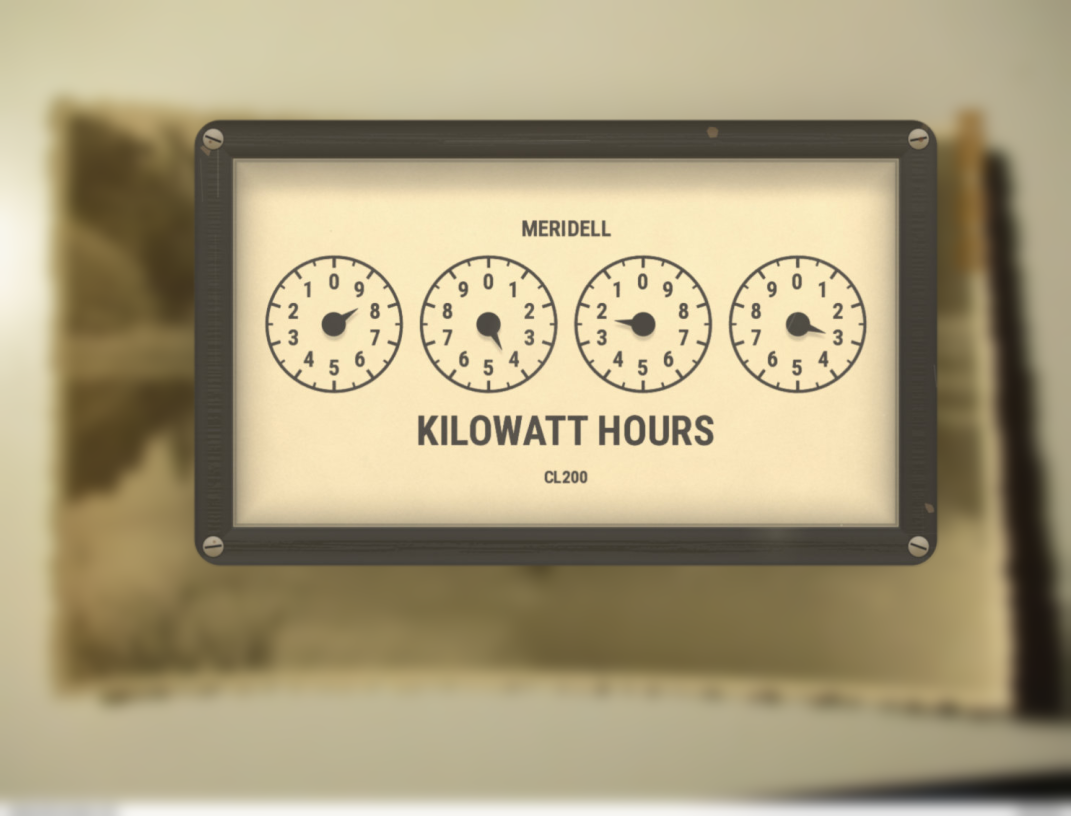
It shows 8423; kWh
